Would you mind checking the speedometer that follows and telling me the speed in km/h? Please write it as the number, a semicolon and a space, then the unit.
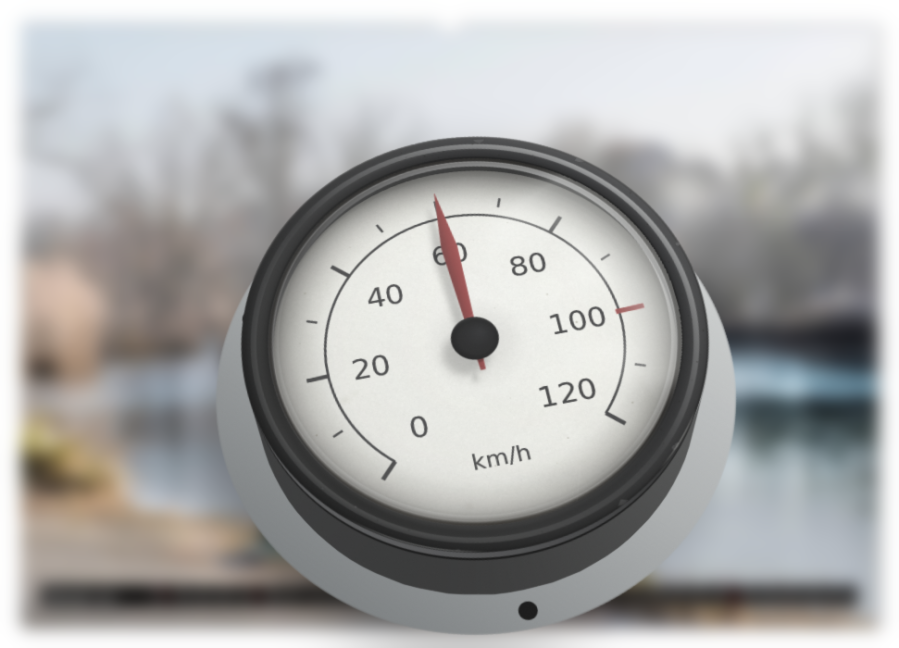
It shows 60; km/h
